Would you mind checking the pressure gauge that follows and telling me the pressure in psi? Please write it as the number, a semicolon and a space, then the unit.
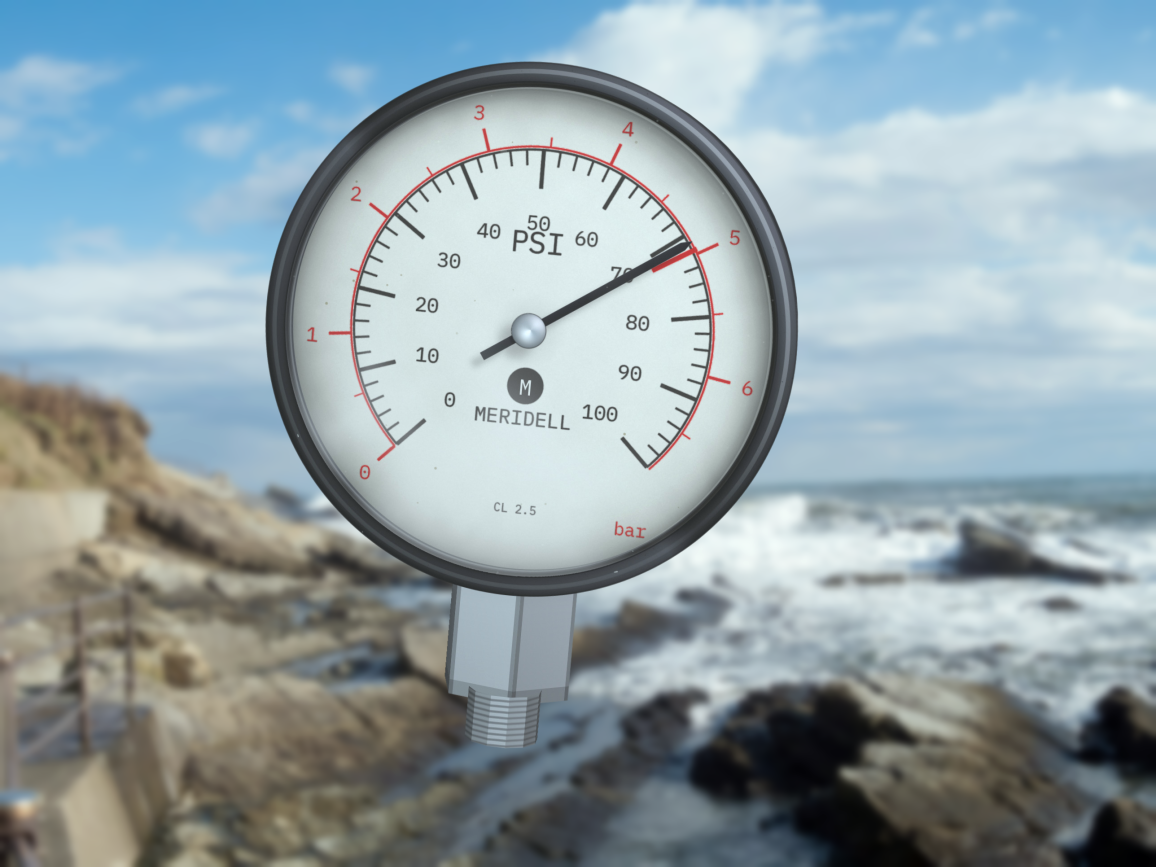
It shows 71; psi
